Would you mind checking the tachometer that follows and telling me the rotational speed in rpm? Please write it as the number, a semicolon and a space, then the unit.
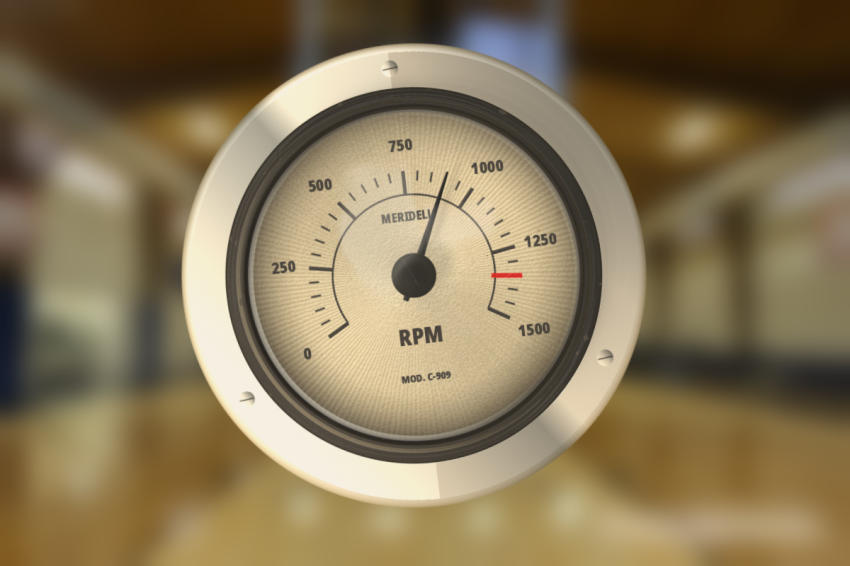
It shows 900; rpm
